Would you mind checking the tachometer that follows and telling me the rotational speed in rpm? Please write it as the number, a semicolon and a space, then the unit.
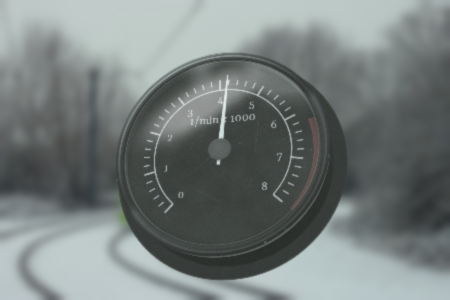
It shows 4200; rpm
